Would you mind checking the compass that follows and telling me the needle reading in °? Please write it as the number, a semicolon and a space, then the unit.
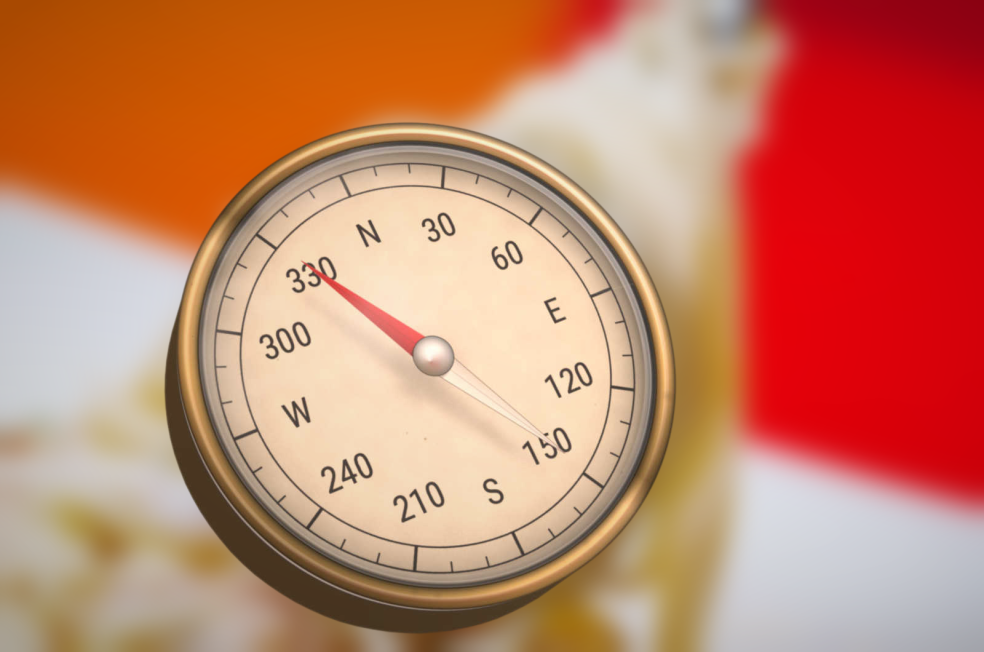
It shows 330; °
